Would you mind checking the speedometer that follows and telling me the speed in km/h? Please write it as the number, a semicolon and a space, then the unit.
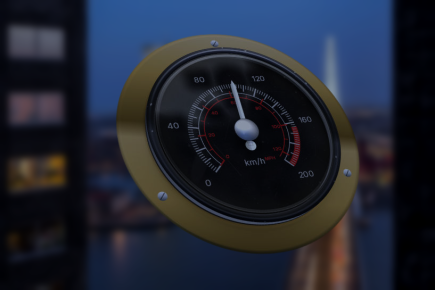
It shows 100; km/h
